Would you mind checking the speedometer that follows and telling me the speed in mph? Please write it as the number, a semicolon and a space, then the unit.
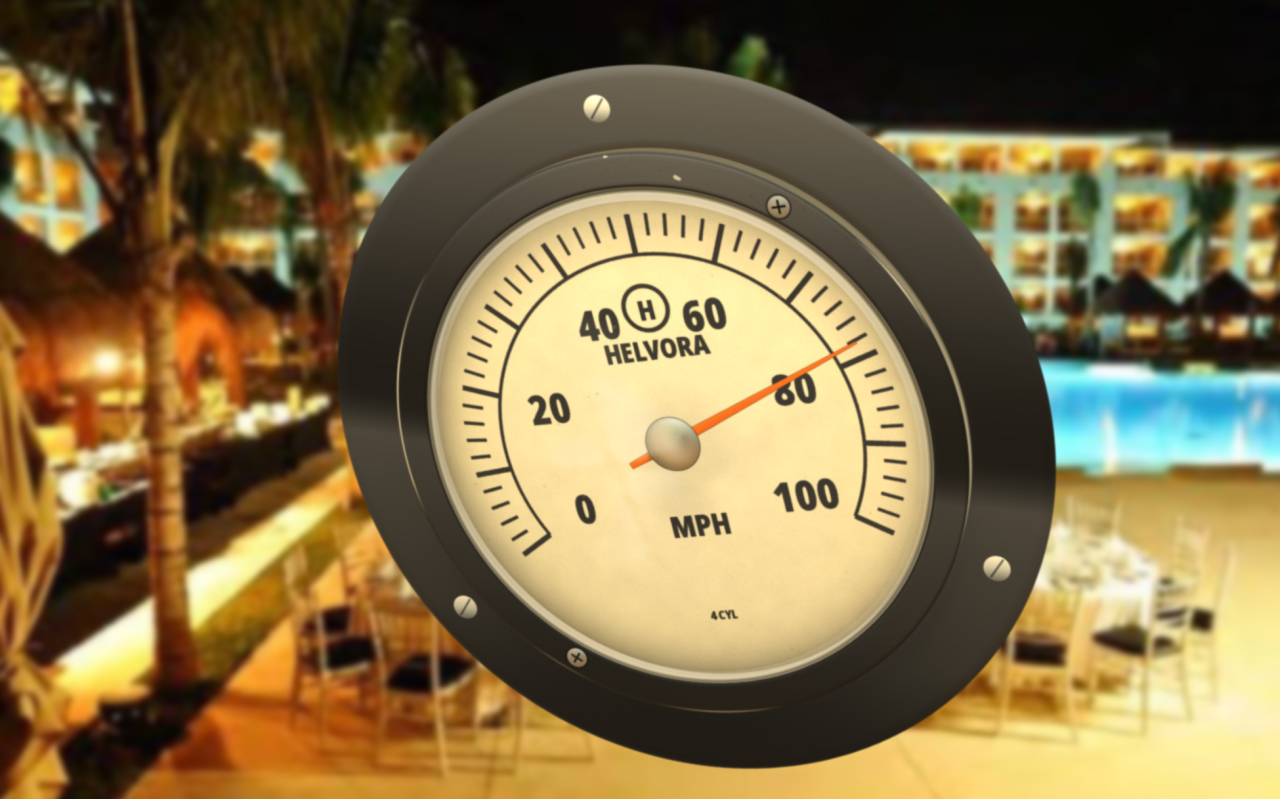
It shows 78; mph
